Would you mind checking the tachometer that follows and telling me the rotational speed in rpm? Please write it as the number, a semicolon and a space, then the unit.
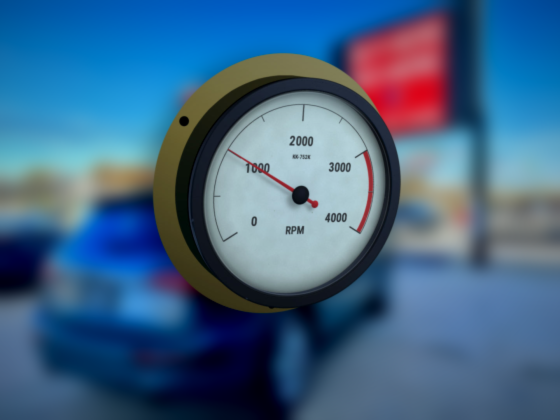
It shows 1000; rpm
